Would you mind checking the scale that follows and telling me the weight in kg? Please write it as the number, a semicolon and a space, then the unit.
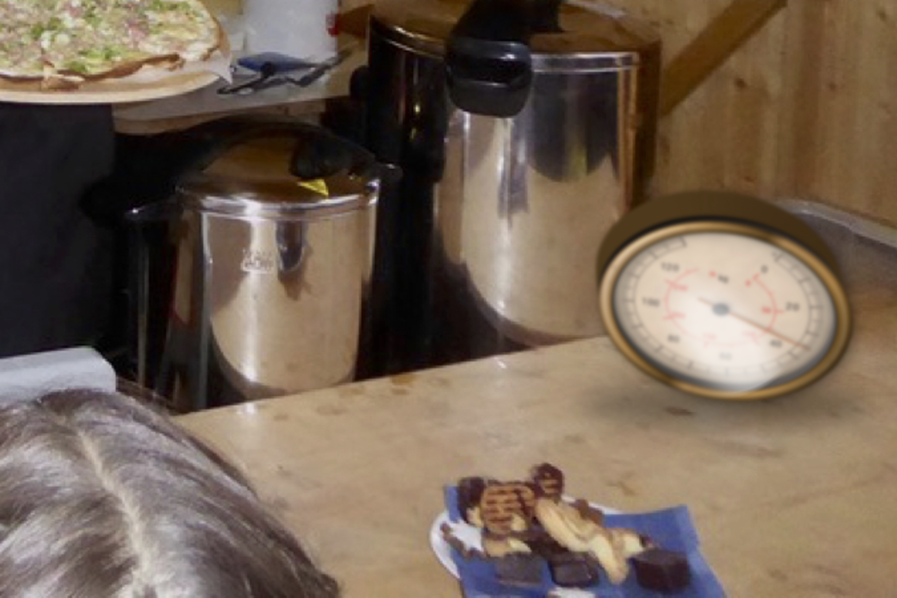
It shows 35; kg
